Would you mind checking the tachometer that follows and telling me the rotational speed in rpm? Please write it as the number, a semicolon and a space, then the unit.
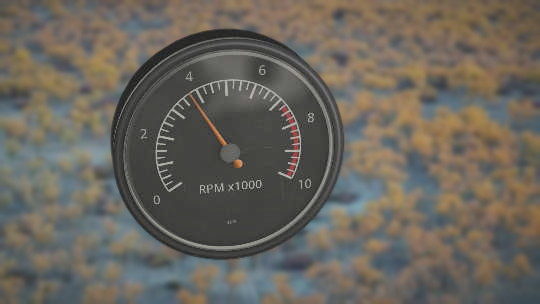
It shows 3750; rpm
